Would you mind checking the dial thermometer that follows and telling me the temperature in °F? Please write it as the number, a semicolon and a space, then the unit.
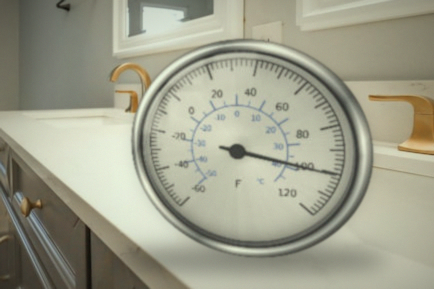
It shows 100; °F
